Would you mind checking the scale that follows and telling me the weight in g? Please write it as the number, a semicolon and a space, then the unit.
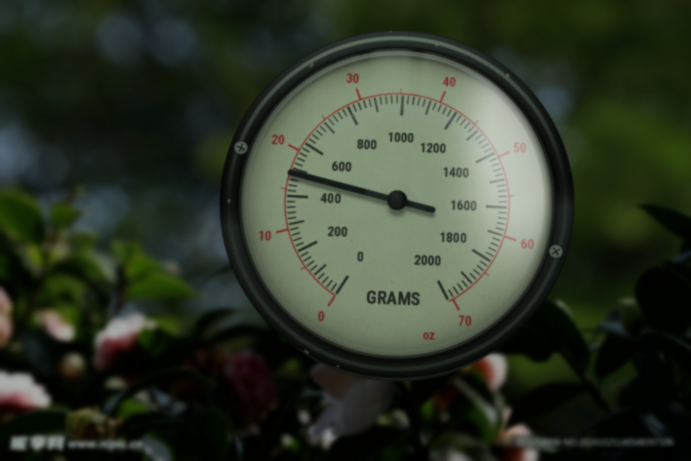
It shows 480; g
